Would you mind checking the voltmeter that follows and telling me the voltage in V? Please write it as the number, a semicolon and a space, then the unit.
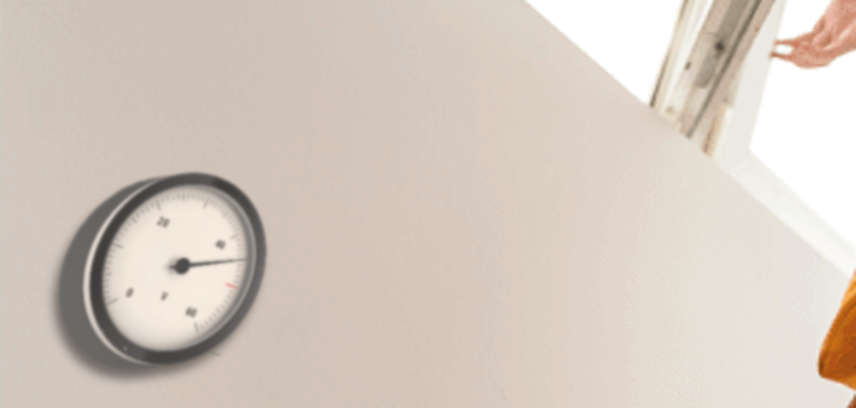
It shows 45; V
